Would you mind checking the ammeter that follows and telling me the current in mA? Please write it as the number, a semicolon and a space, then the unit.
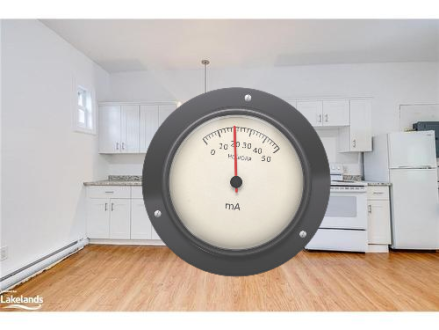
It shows 20; mA
